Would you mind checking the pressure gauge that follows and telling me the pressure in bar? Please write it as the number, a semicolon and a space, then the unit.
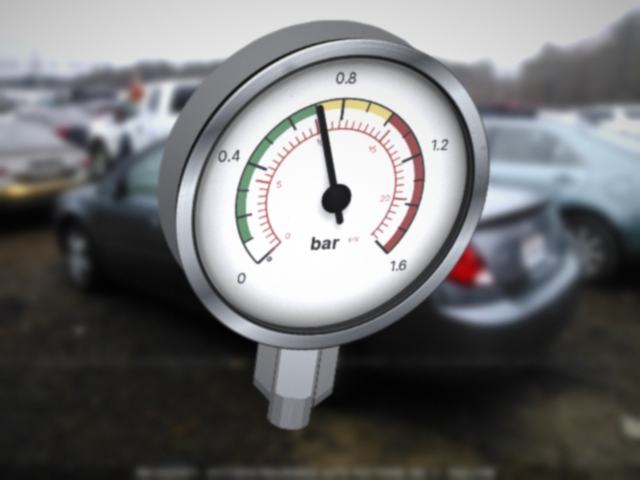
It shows 0.7; bar
